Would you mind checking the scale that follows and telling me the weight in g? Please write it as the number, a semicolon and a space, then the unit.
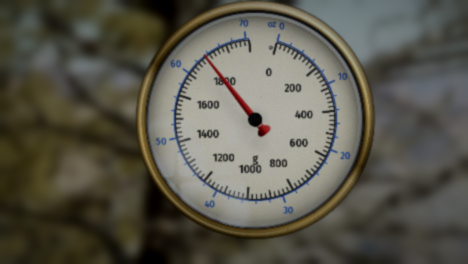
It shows 1800; g
